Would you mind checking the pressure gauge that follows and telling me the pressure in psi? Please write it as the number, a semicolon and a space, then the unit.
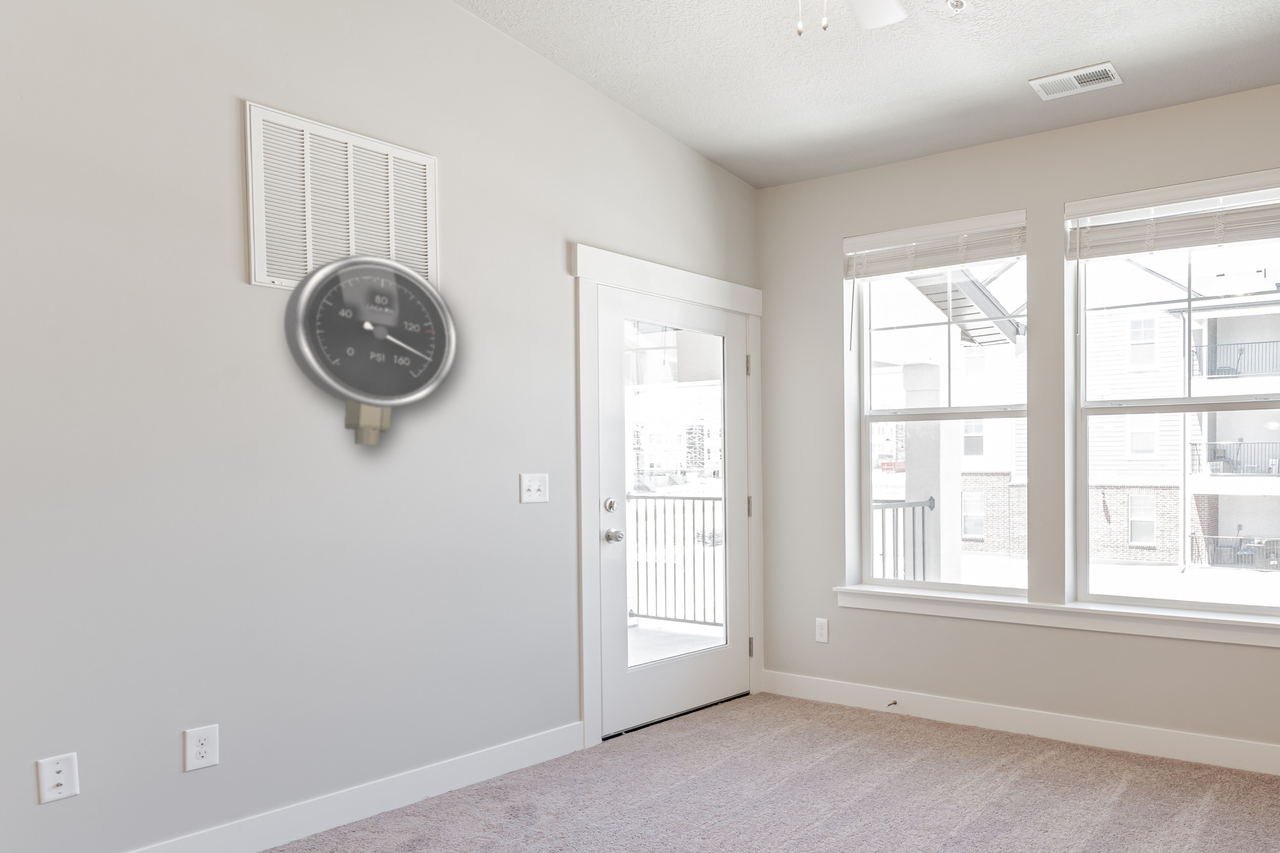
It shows 145; psi
